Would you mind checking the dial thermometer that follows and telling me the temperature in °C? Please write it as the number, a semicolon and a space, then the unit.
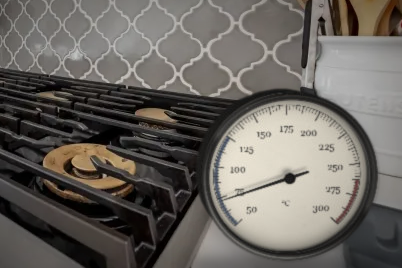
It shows 75; °C
